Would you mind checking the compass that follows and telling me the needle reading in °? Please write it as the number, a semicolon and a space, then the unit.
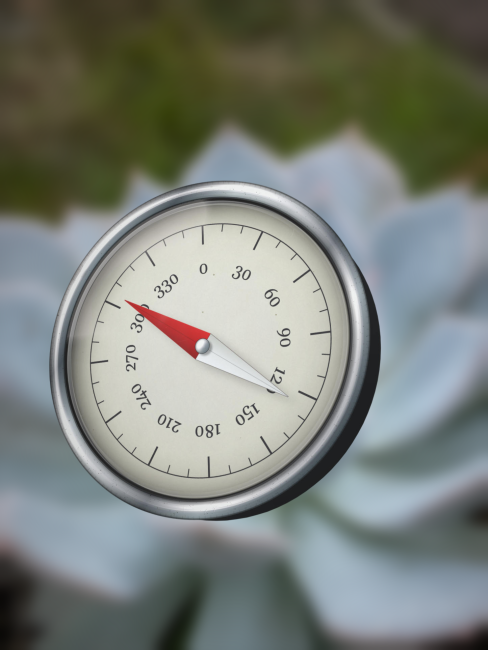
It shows 305; °
